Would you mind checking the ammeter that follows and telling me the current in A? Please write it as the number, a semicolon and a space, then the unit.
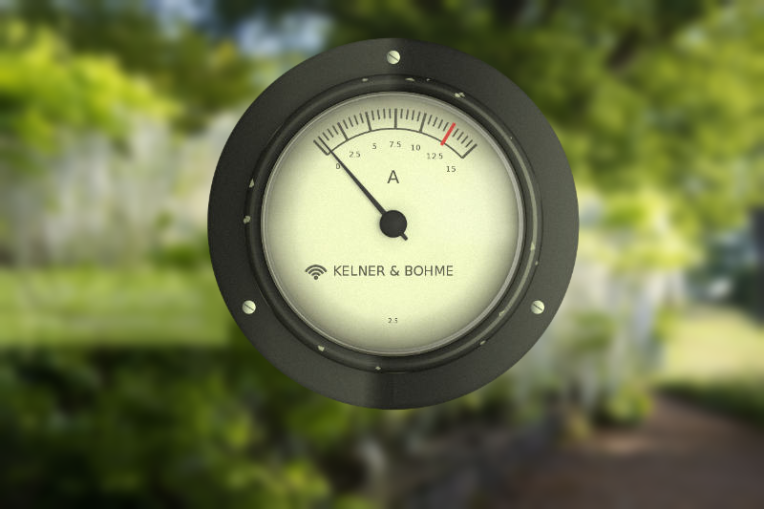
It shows 0.5; A
